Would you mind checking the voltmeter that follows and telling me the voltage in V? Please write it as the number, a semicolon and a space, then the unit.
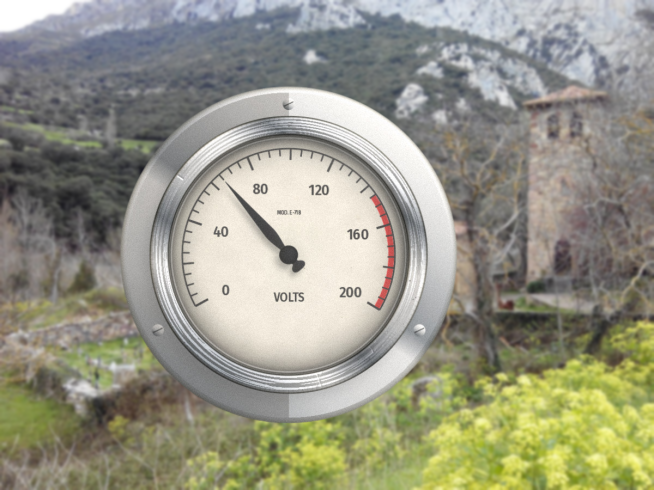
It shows 65; V
